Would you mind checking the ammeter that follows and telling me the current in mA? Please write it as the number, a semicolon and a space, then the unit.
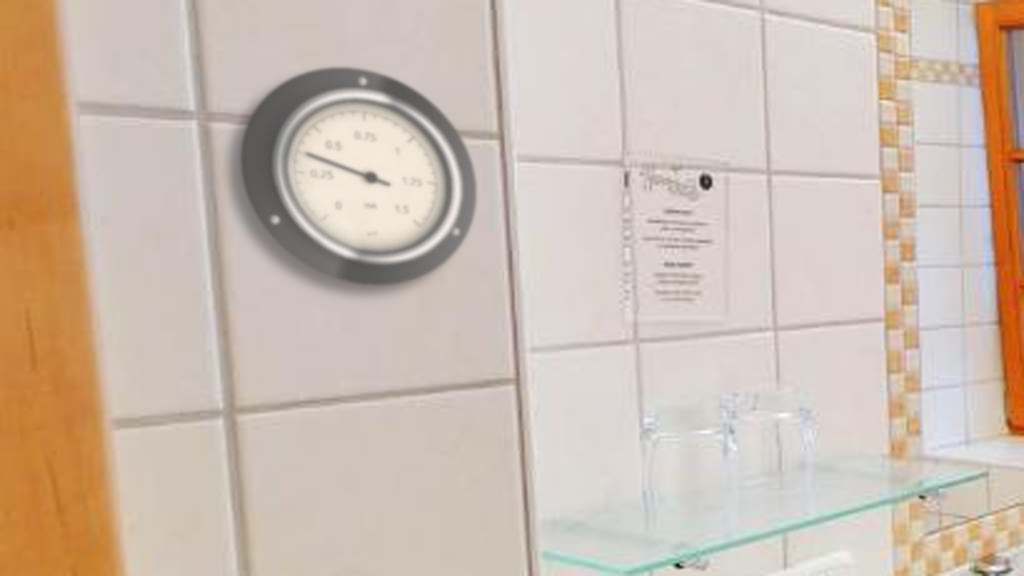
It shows 0.35; mA
